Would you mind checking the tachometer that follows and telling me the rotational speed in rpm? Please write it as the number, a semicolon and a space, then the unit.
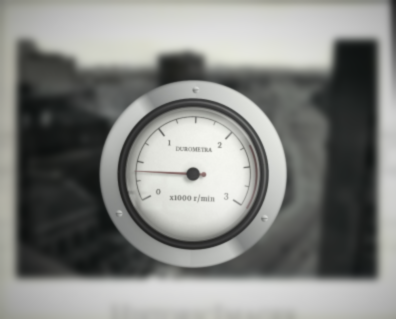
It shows 375; rpm
